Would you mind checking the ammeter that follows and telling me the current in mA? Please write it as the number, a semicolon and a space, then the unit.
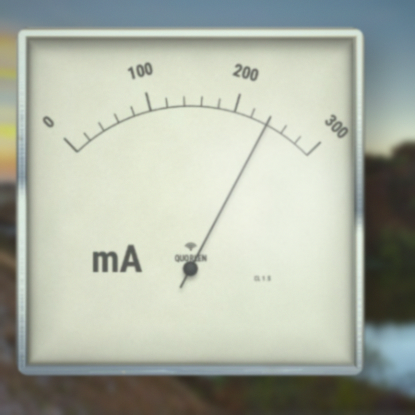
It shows 240; mA
